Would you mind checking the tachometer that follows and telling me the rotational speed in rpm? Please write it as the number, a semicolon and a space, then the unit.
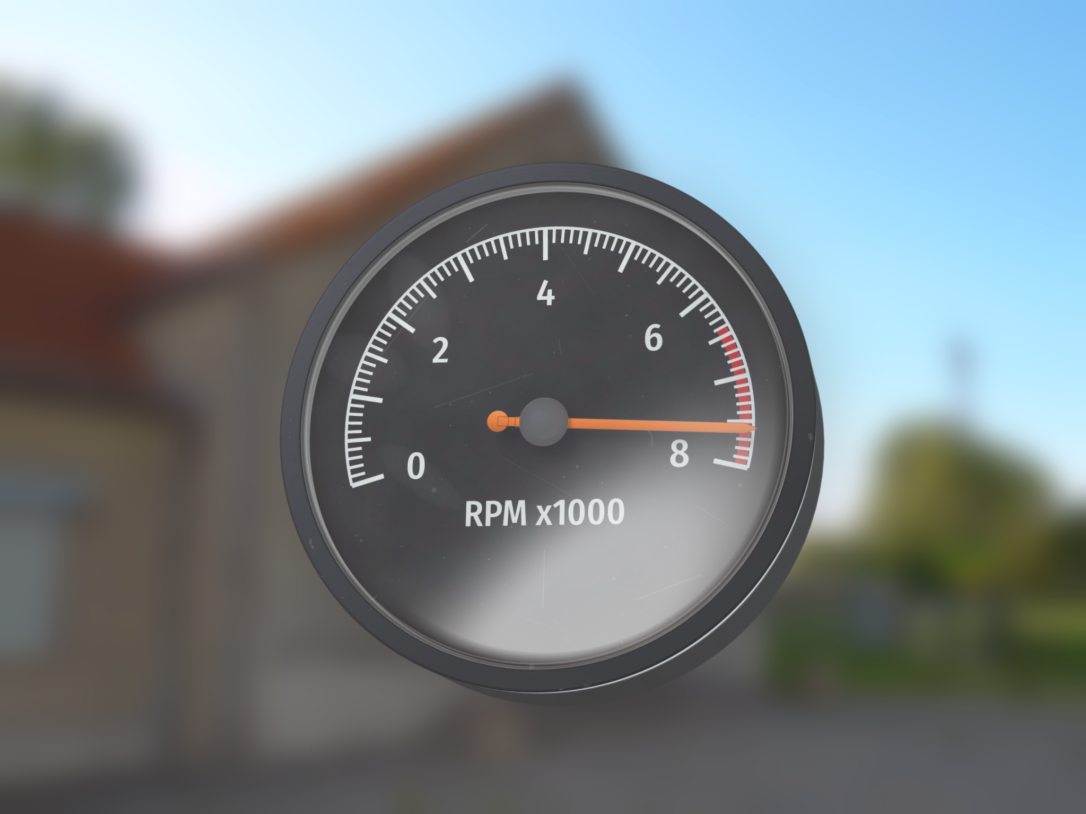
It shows 7600; rpm
